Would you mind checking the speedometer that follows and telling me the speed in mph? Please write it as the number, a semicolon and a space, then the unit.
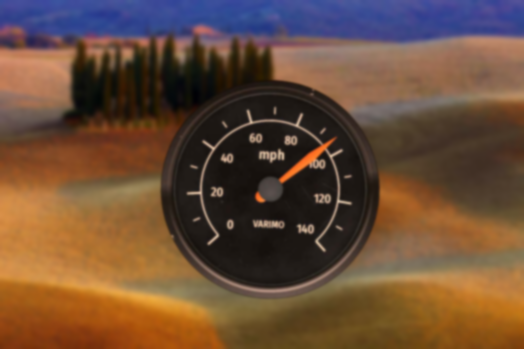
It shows 95; mph
